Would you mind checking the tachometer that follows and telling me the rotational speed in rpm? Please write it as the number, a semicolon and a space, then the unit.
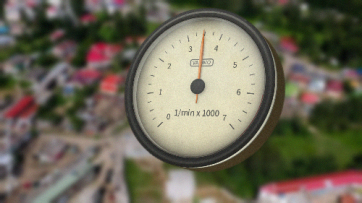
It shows 3500; rpm
